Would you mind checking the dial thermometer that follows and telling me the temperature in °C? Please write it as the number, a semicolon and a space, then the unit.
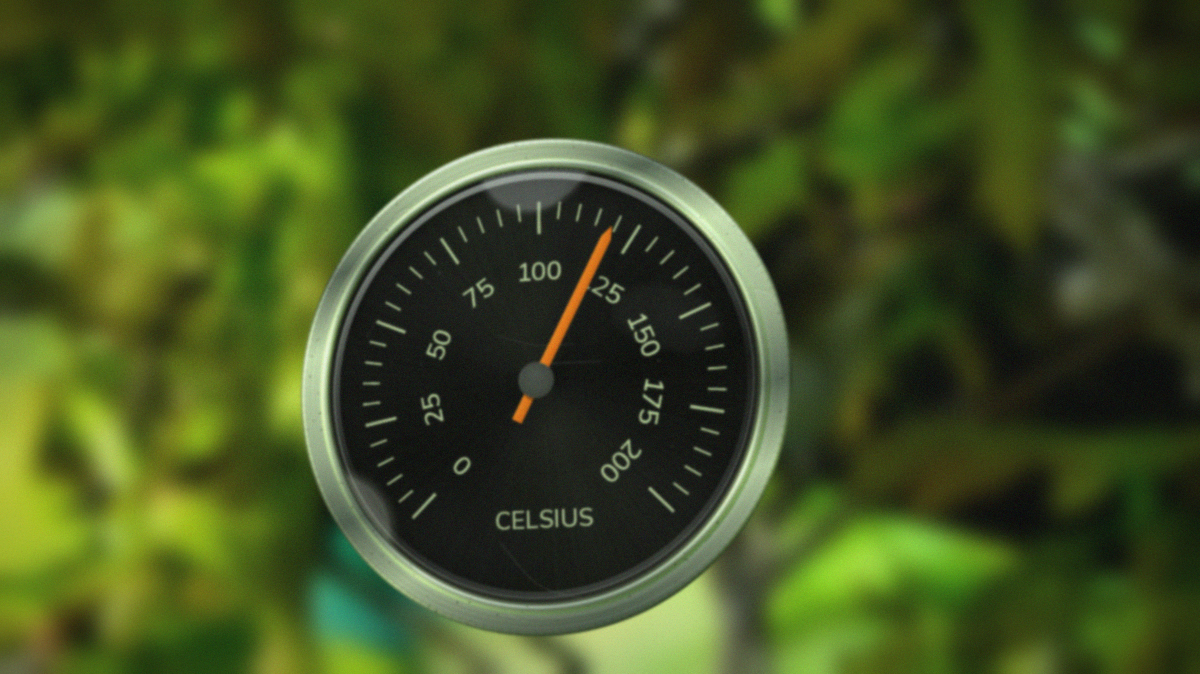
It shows 120; °C
